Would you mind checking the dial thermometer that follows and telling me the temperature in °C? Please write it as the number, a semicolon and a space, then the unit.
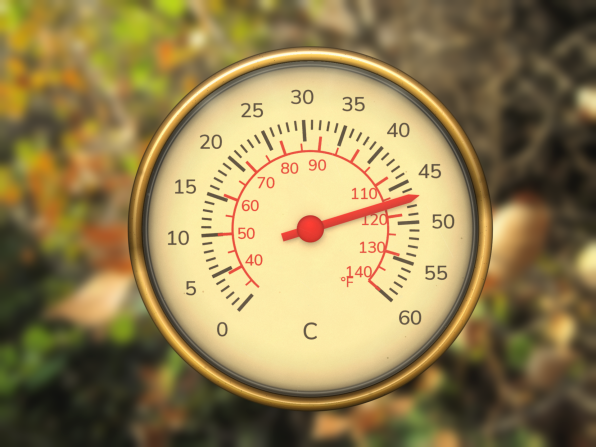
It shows 47; °C
